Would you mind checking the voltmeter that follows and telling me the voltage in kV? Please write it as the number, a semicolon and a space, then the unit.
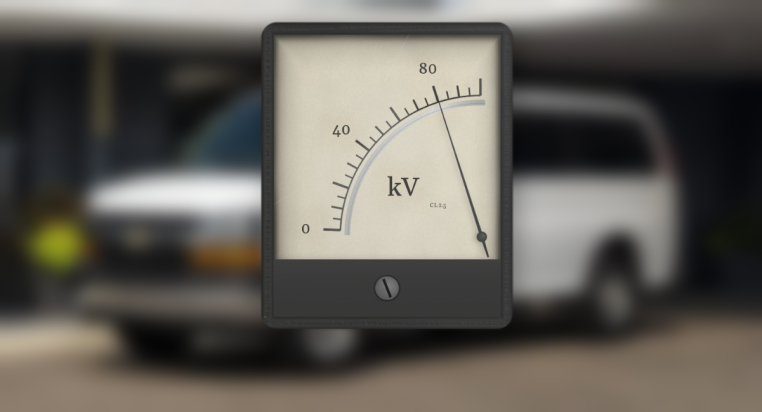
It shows 80; kV
